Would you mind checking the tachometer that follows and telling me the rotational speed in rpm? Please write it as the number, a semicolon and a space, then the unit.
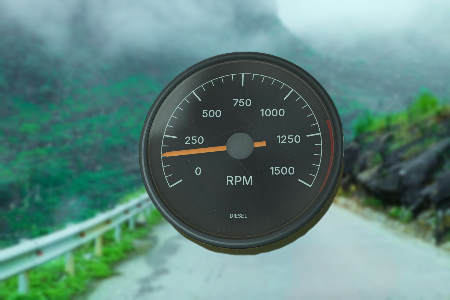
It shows 150; rpm
